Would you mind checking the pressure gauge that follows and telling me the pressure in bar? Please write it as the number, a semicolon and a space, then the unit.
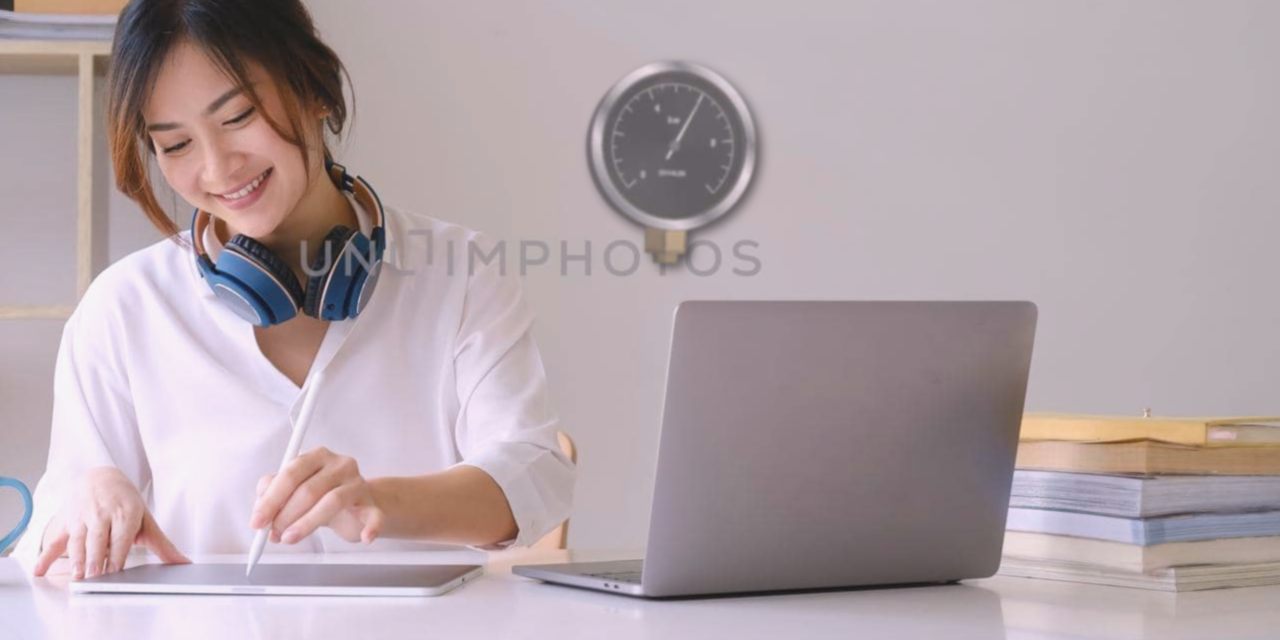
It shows 6; bar
